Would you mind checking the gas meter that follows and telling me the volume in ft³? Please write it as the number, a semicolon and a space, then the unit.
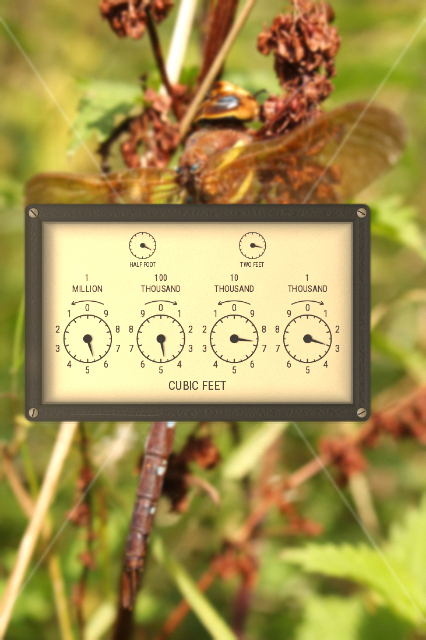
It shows 547300; ft³
